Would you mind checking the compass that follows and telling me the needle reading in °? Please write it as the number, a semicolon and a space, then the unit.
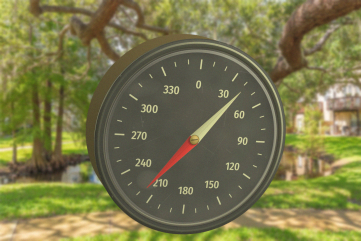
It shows 220; °
